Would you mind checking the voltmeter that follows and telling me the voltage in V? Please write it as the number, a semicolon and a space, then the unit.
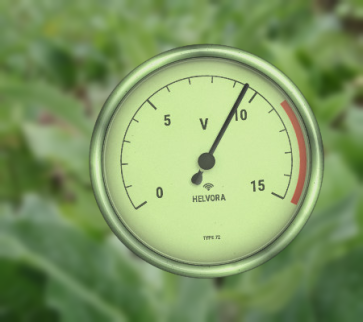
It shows 9.5; V
